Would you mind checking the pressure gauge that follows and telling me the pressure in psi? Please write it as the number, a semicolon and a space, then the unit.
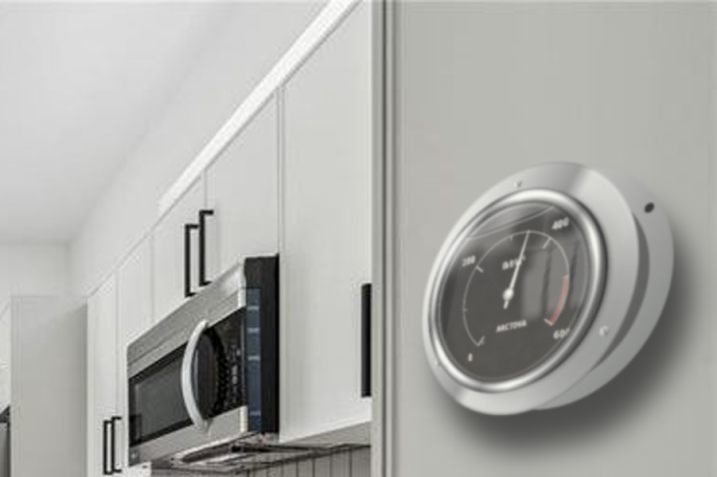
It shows 350; psi
